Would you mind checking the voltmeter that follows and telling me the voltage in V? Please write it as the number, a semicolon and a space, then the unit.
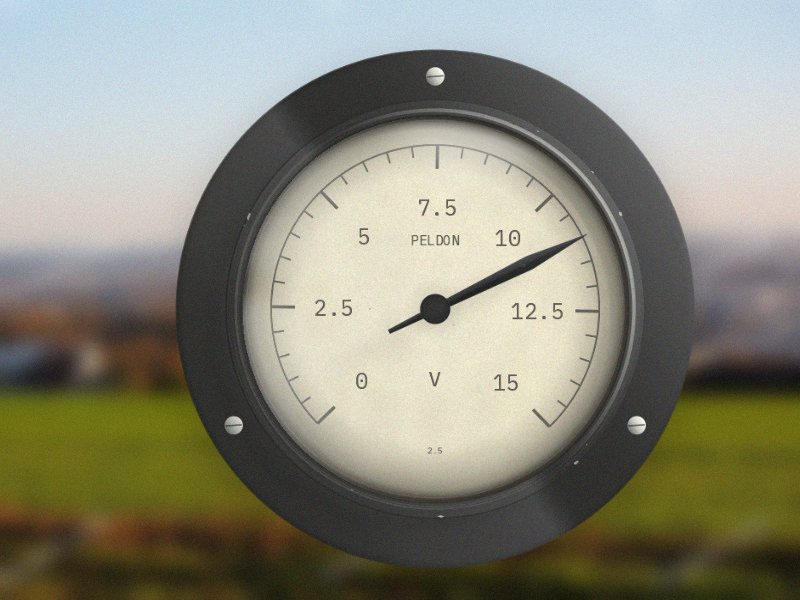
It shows 11; V
